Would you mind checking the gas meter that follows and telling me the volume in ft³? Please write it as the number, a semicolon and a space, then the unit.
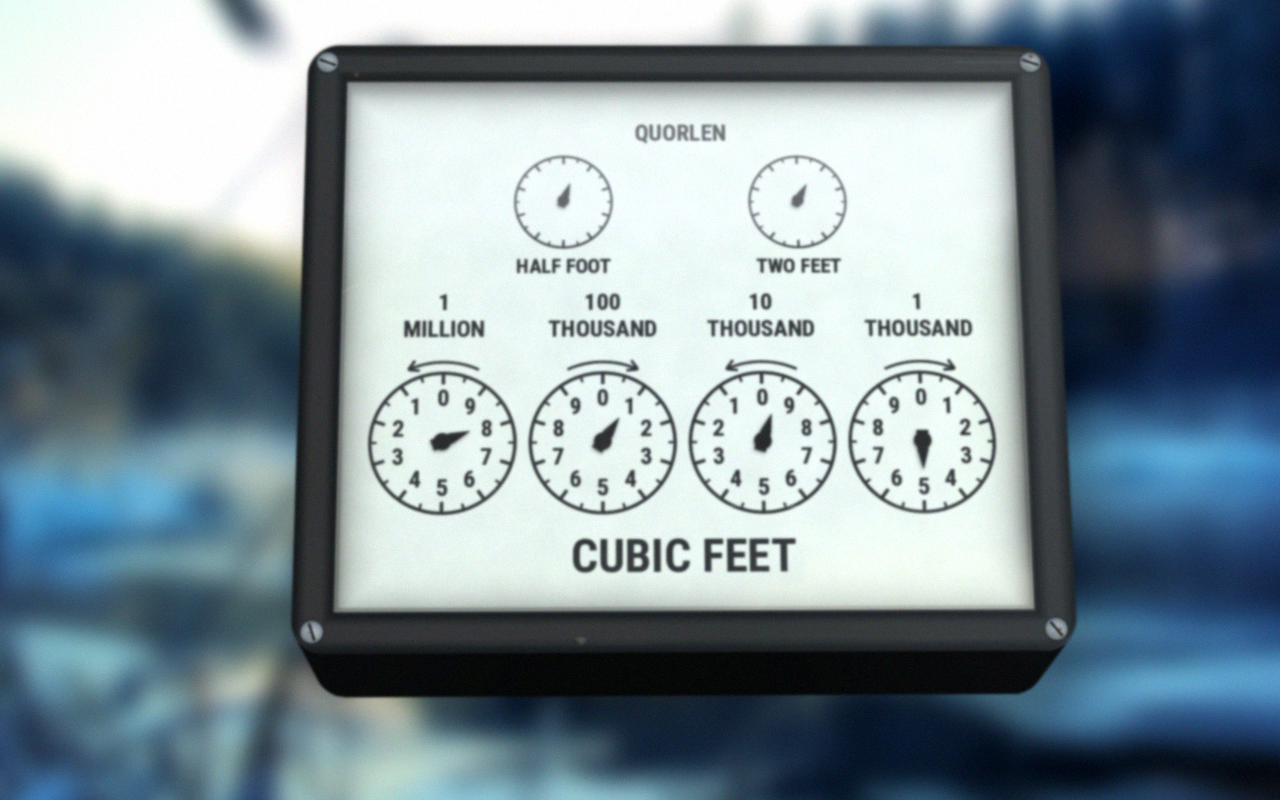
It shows 809500; ft³
